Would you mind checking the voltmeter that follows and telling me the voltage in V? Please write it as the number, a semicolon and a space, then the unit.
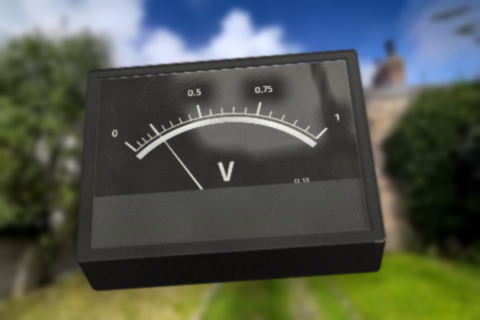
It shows 0.25; V
